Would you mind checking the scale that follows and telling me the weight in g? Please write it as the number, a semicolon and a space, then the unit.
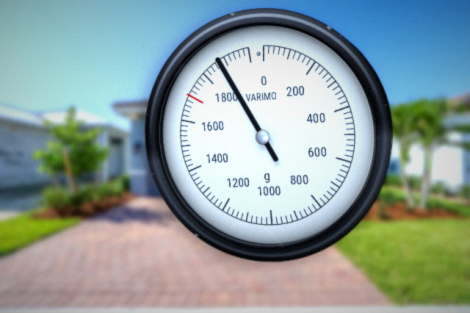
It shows 1880; g
